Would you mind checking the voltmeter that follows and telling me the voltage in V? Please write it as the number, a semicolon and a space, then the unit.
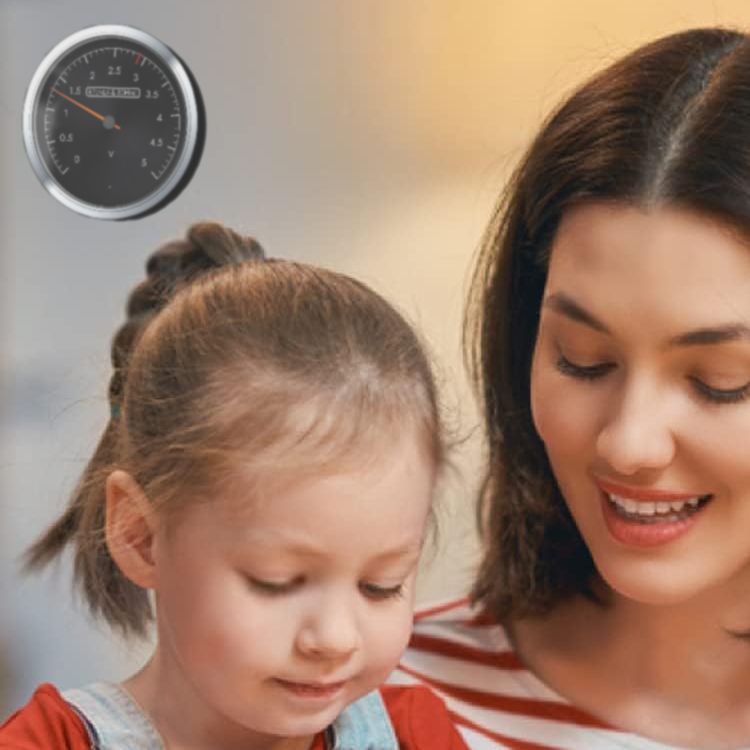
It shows 1.3; V
